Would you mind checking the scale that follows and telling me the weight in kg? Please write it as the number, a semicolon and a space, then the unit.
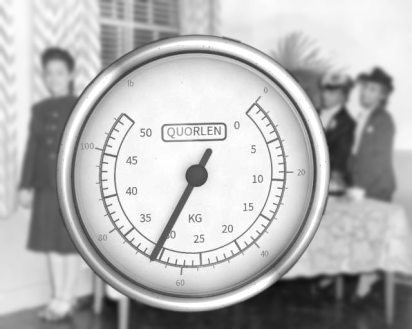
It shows 31; kg
